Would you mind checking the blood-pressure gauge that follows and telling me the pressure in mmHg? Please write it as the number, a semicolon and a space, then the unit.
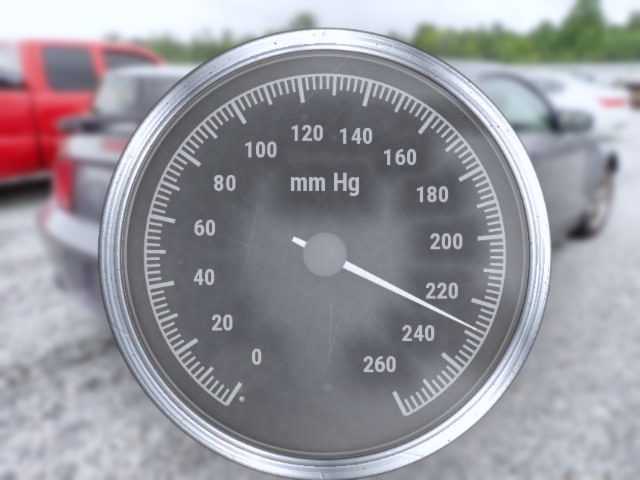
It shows 228; mmHg
